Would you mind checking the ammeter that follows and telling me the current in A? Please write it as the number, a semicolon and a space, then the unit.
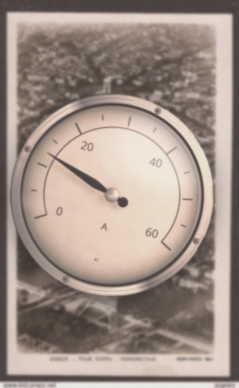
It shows 12.5; A
